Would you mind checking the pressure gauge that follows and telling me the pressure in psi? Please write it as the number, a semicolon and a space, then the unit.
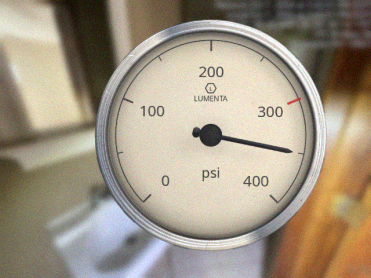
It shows 350; psi
